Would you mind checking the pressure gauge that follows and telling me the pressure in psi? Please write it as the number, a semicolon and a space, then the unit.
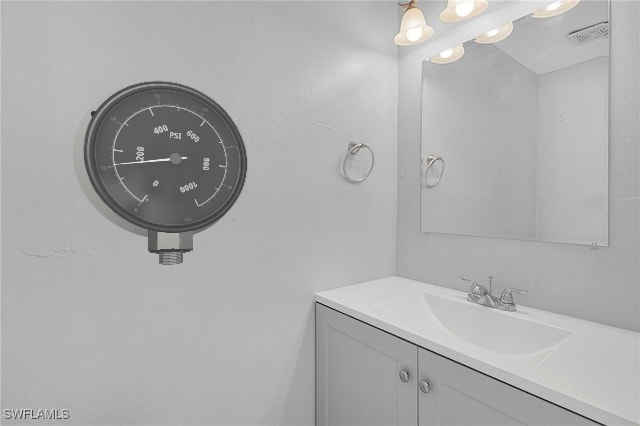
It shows 150; psi
